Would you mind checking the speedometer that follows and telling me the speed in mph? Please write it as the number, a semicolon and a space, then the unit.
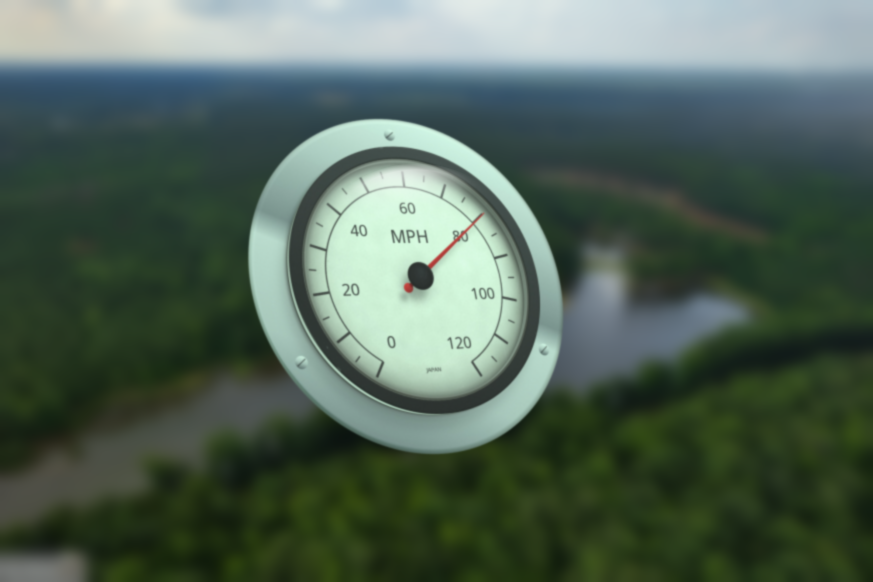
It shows 80; mph
